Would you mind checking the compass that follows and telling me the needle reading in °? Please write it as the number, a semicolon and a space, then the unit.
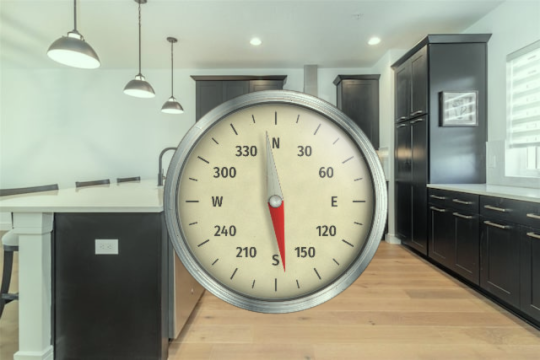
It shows 172.5; °
